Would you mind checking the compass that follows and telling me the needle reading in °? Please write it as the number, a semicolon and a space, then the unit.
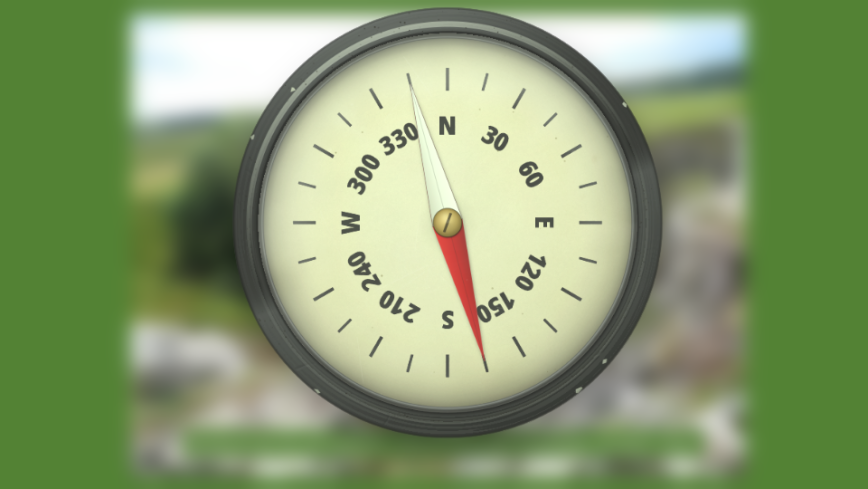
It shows 165; °
